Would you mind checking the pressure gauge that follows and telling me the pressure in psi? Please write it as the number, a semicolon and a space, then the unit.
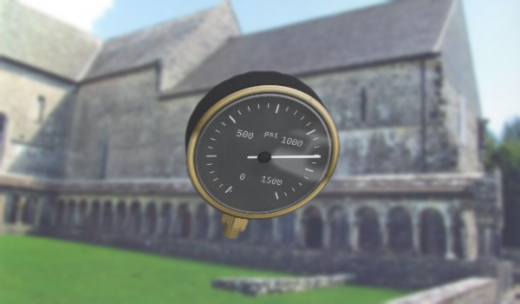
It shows 1150; psi
